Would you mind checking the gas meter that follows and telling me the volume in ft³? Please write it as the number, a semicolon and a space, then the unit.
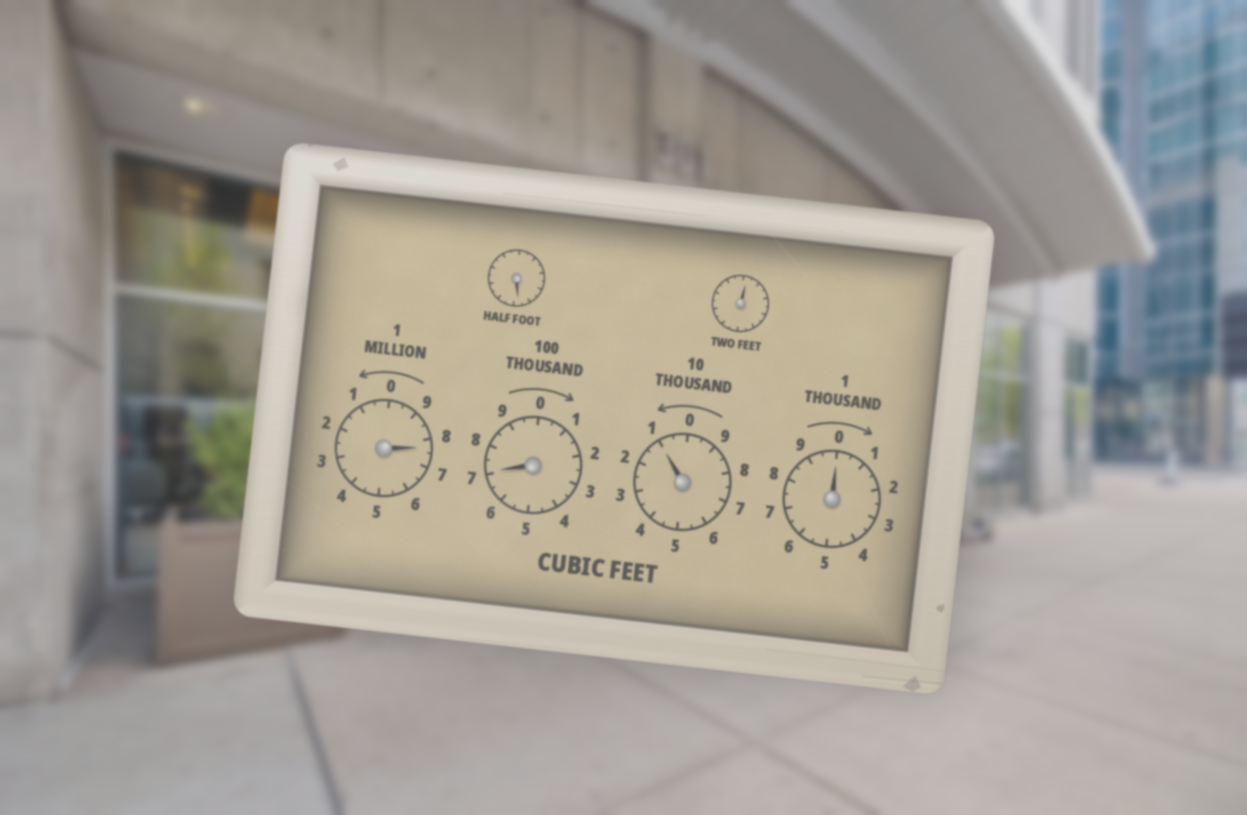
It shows 771000; ft³
